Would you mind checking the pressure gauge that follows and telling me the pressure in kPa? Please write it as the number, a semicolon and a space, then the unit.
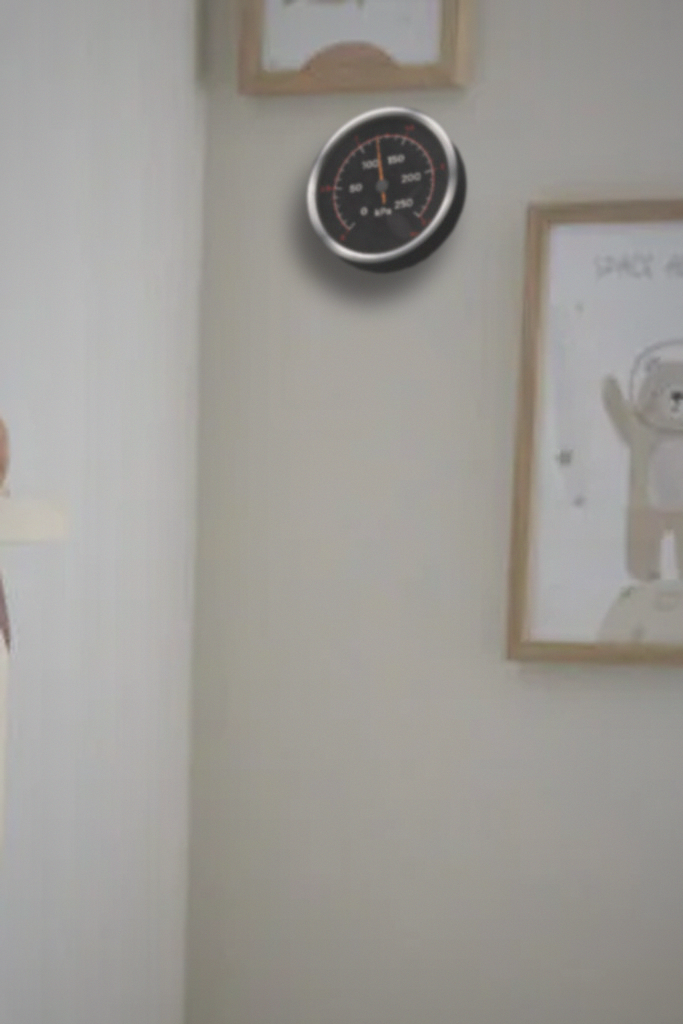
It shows 120; kPa
